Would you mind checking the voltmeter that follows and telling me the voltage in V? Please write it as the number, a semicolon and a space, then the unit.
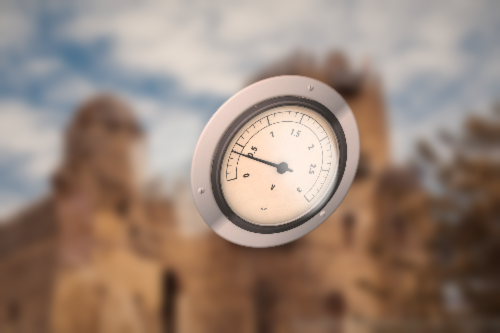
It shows 0.4; V
